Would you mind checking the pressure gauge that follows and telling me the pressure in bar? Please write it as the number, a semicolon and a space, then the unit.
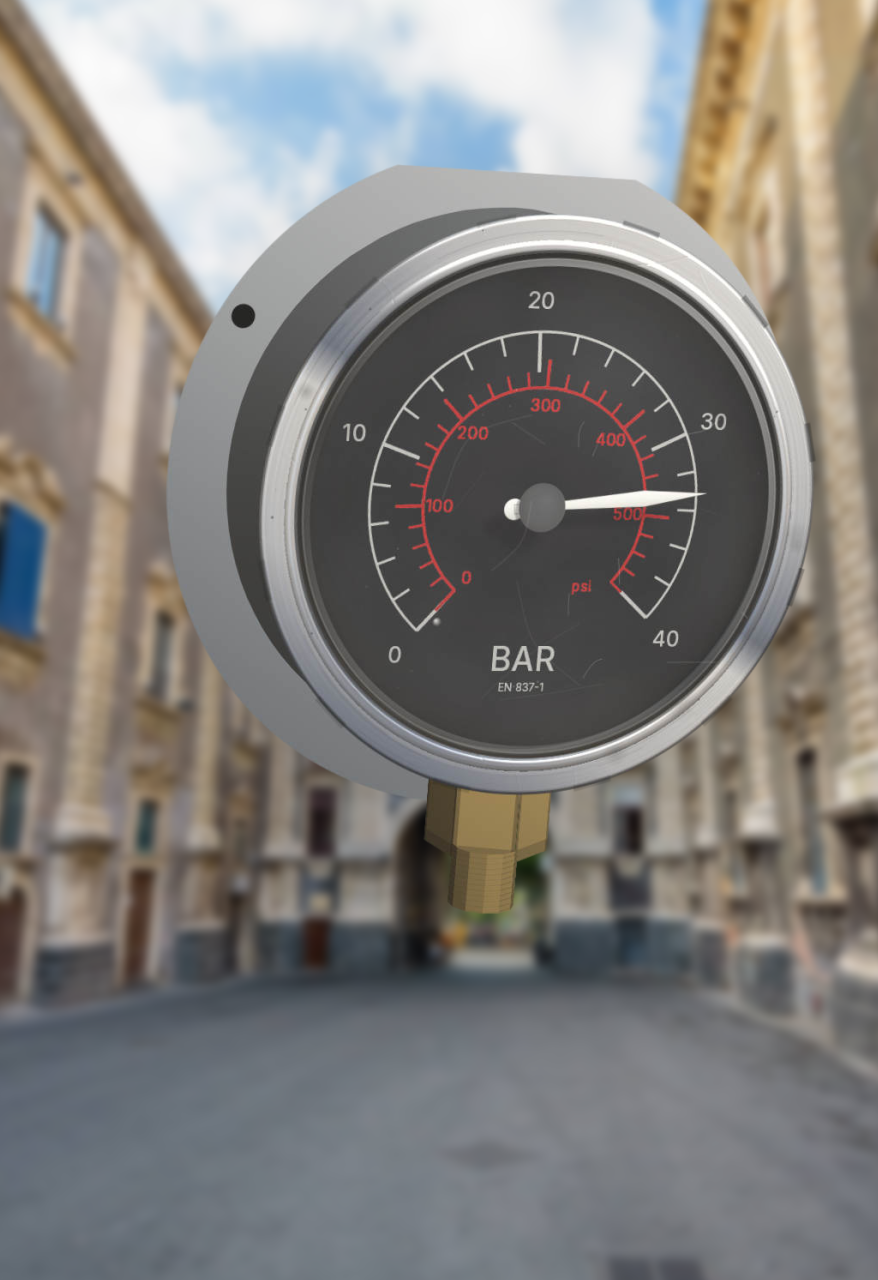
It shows 33; bar
